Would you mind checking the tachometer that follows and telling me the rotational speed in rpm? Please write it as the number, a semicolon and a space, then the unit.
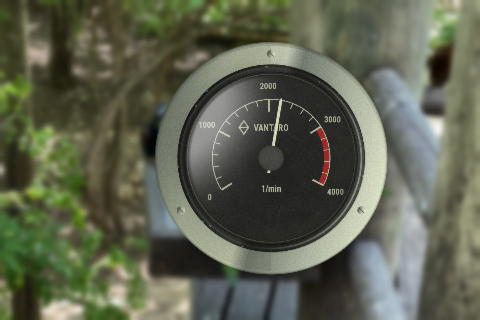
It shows 2200; rpm
